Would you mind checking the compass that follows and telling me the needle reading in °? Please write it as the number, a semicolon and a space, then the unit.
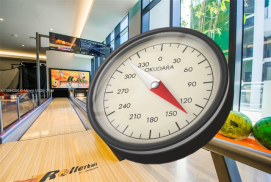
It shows 135; °
